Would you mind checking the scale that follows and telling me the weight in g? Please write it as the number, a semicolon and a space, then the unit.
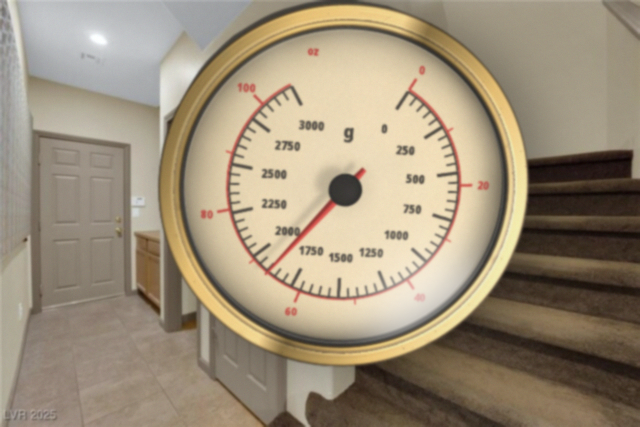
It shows 1900; g
